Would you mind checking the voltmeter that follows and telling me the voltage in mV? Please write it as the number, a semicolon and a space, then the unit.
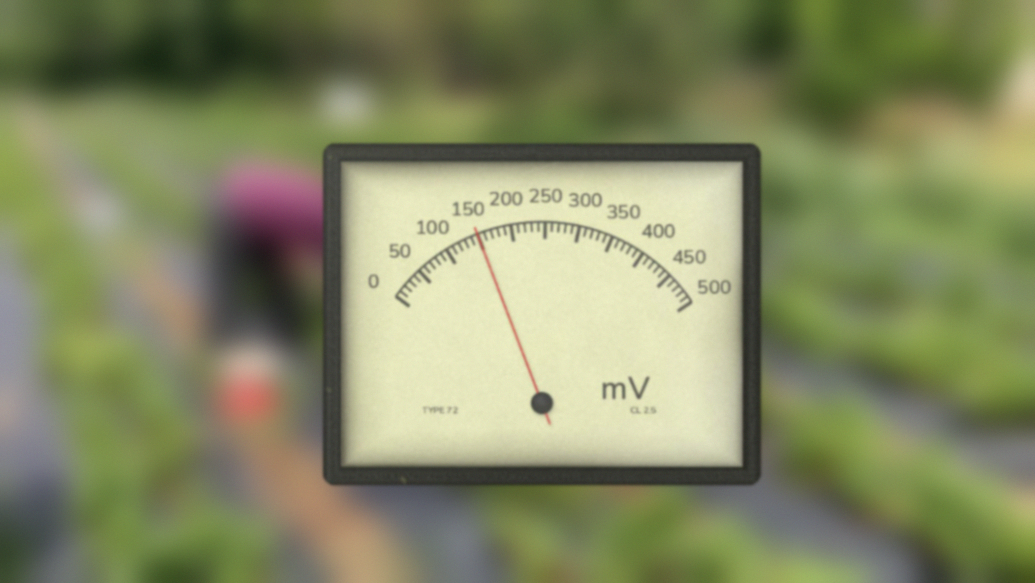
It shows 150; mV
